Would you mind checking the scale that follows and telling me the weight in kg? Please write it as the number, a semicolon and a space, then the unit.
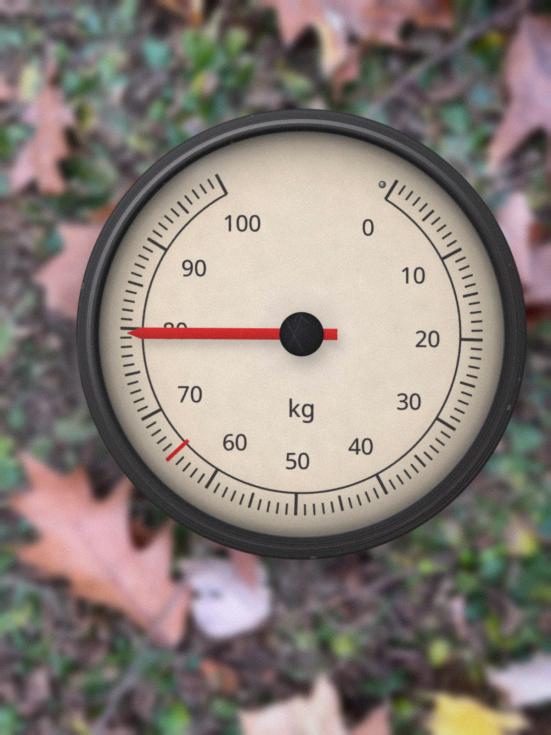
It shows 79.5; kg
